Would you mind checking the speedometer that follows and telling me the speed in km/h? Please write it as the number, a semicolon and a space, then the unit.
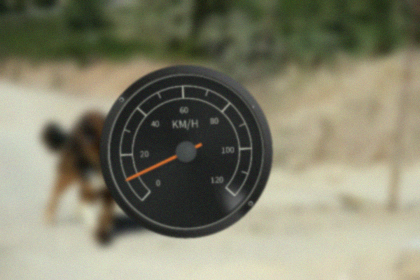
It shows 10; km/h
